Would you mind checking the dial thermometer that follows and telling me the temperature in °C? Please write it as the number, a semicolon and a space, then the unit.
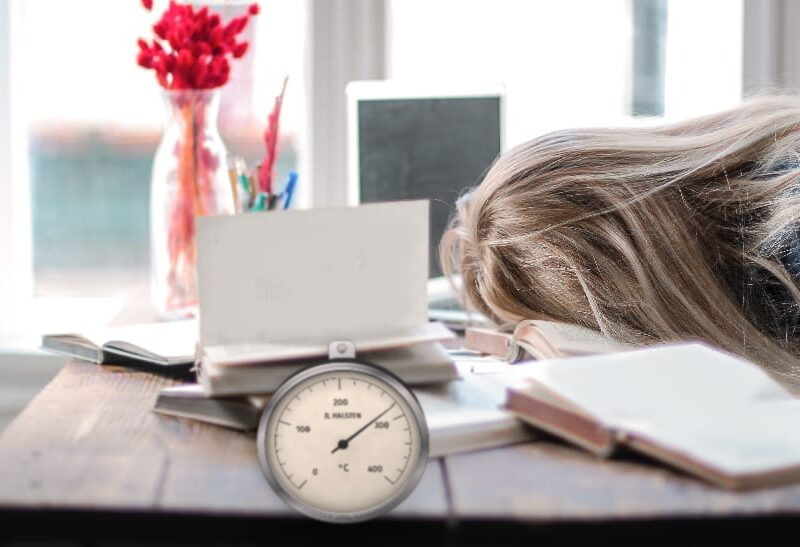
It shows 280; °C
